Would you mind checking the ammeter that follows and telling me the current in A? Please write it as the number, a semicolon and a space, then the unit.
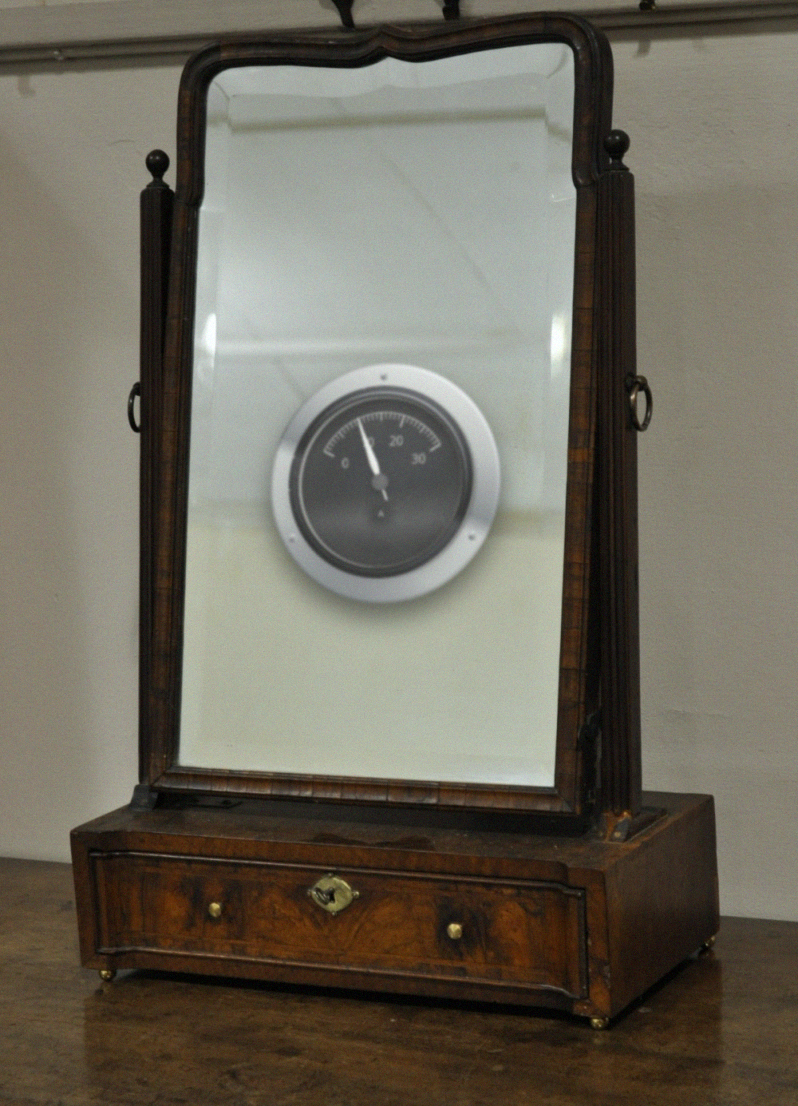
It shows 10; A
